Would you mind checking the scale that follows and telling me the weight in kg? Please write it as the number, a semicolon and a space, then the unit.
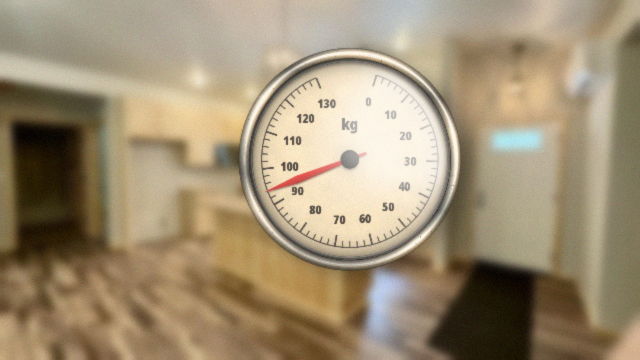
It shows 94; kg
